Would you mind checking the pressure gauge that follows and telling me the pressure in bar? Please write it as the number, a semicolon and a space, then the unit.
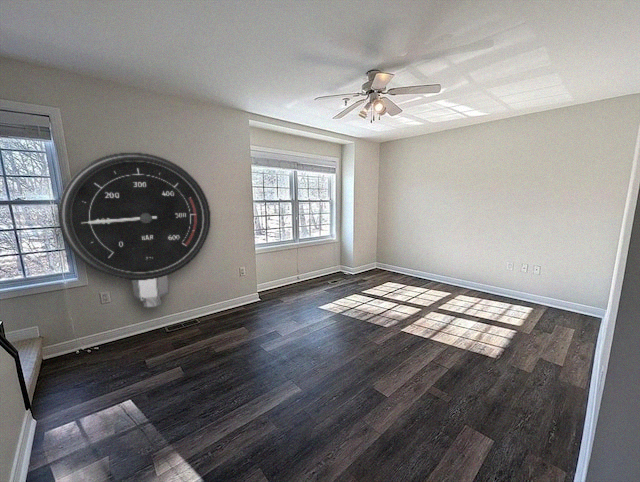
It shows 100; bar
